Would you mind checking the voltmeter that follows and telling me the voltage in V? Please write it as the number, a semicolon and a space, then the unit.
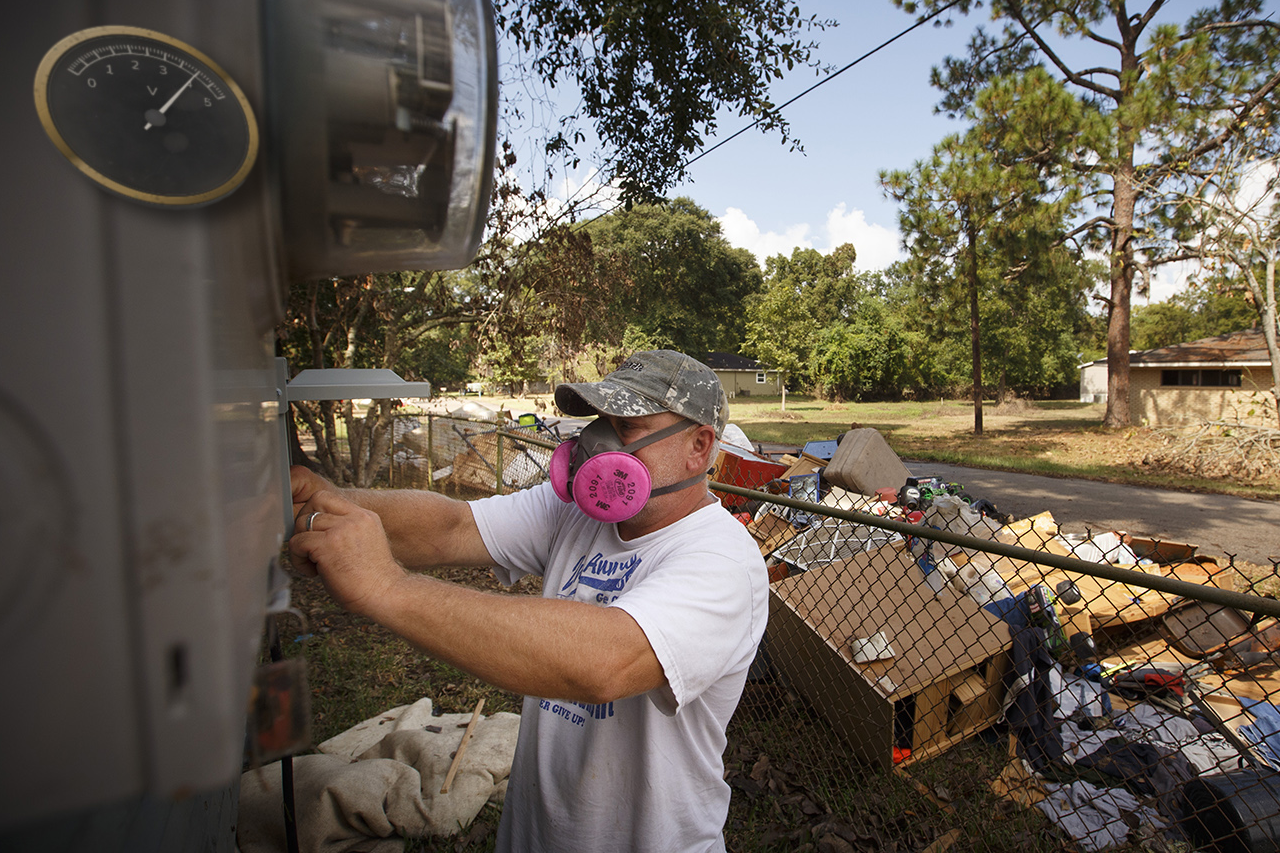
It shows 4; V
